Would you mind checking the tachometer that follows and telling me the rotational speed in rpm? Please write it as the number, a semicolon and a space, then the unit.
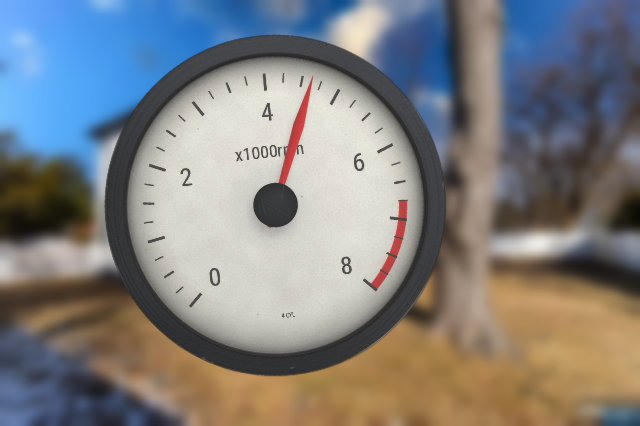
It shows 4625; rpm
